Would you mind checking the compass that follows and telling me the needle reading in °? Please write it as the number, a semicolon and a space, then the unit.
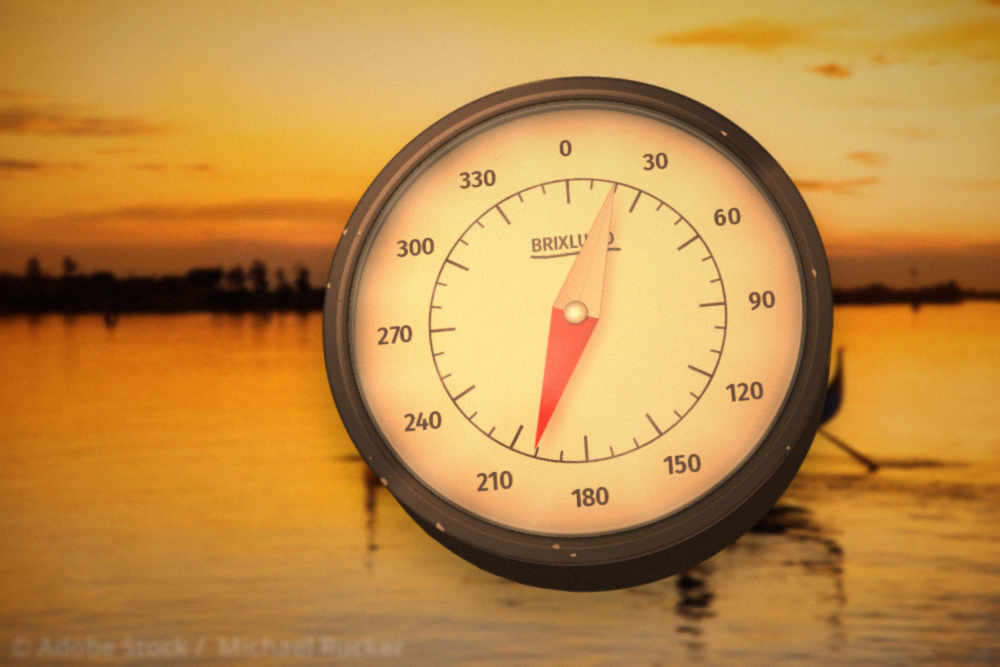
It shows 200; °
